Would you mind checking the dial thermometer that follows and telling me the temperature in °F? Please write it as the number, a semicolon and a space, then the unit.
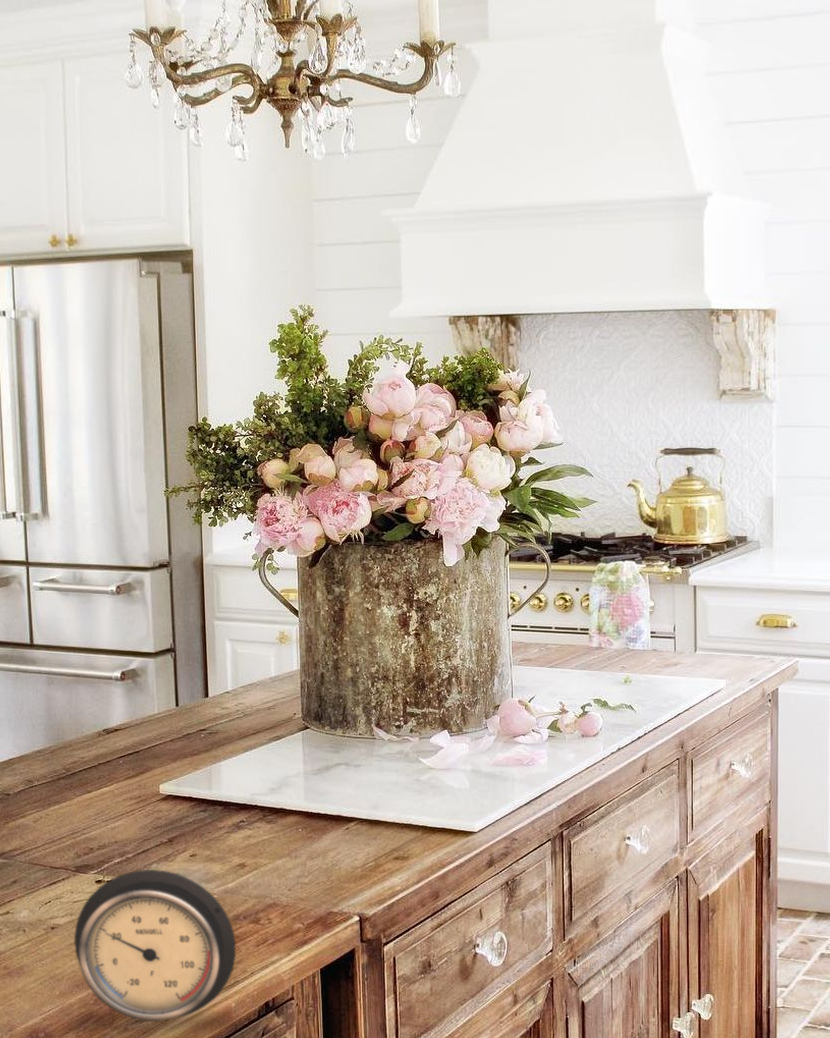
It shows 20; °F
